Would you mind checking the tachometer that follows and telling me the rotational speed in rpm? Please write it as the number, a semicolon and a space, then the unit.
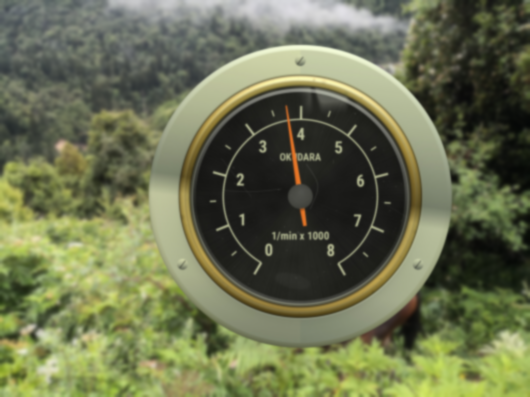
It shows 3750; rpm
